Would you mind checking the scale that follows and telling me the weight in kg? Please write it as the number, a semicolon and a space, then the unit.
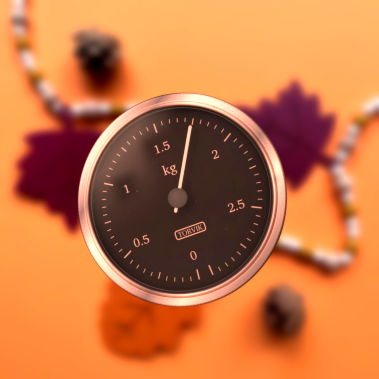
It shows 1.75; kg
